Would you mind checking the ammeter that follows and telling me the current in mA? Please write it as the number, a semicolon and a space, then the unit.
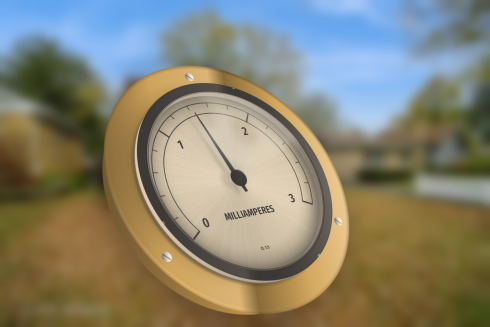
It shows 1.4; mA
